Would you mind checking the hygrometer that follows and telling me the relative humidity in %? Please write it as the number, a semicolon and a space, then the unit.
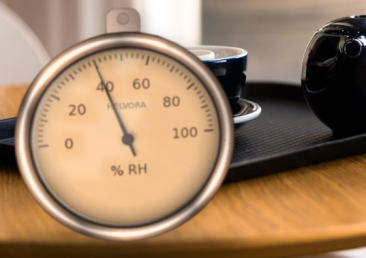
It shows 40; %
